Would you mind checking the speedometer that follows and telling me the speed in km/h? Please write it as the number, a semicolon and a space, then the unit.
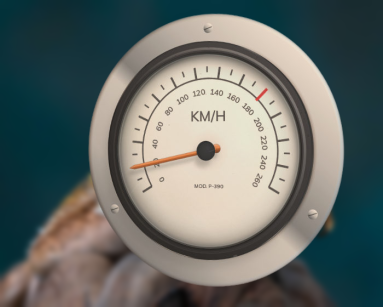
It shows 20; km/h
